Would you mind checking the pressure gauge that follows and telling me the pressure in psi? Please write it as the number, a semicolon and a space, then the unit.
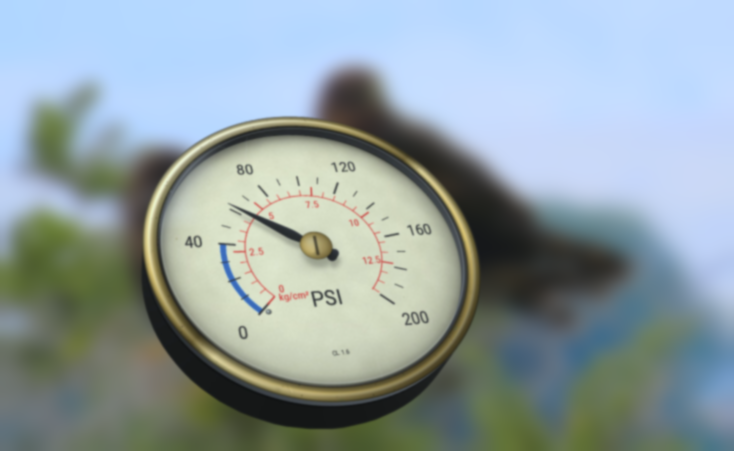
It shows 60; psi
